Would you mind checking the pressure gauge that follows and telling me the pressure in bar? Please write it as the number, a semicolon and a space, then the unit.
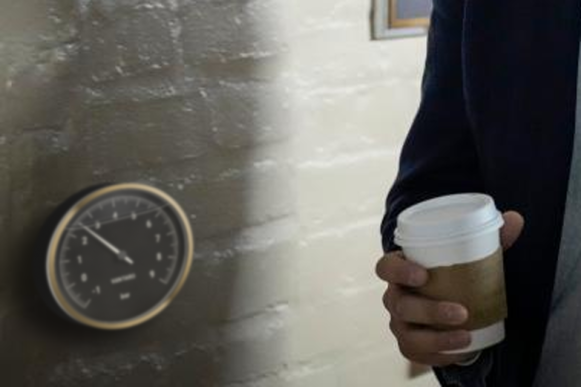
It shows 2.5; bar
